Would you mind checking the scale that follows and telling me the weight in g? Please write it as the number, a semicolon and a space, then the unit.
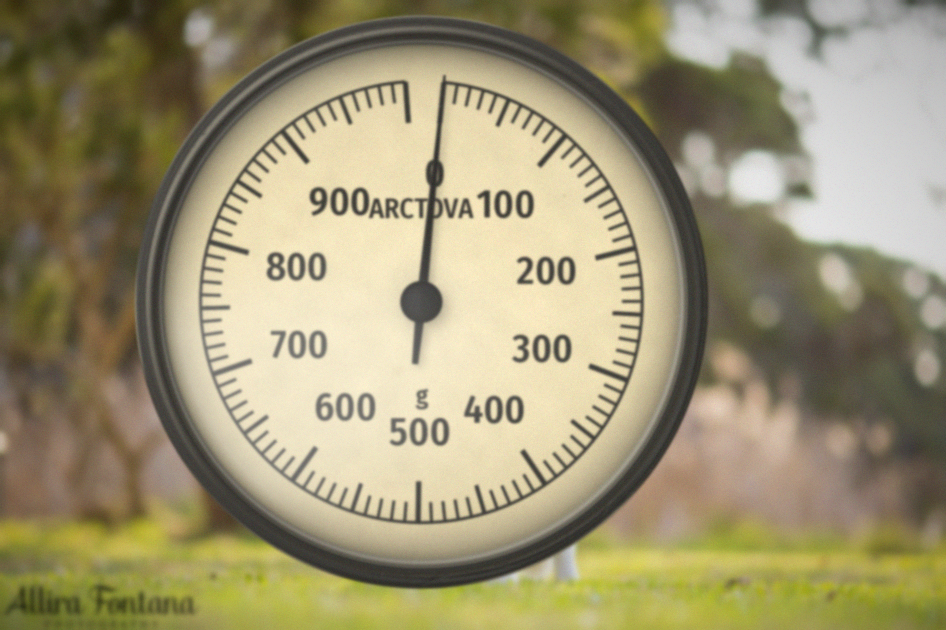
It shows 0; g
